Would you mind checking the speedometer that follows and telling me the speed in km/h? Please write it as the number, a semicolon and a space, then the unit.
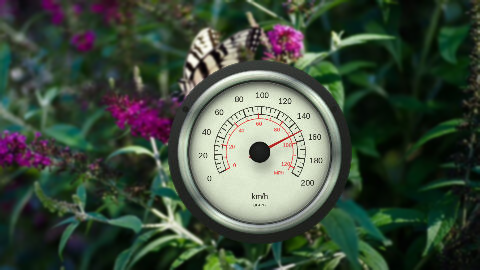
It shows 150; km/h
